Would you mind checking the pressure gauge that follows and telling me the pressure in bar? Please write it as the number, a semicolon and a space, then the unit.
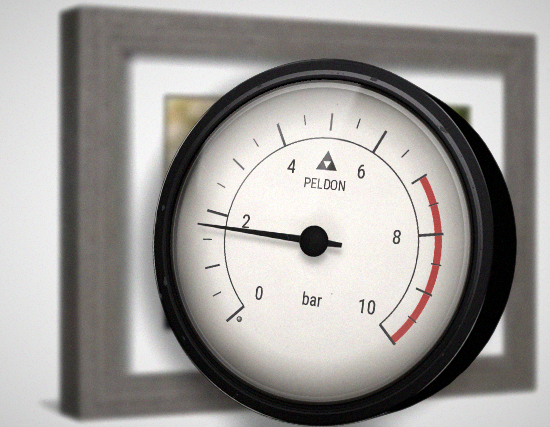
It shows 1.75; bar
